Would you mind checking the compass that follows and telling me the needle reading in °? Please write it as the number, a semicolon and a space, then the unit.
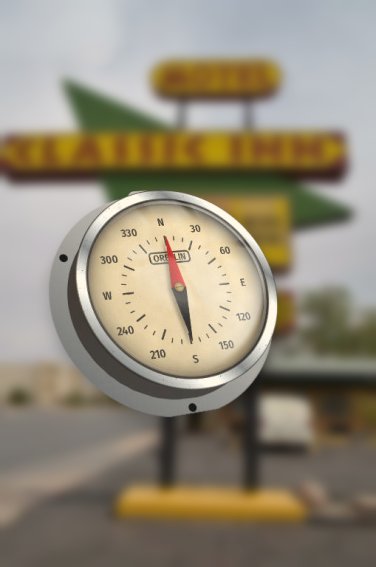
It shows 0; °
